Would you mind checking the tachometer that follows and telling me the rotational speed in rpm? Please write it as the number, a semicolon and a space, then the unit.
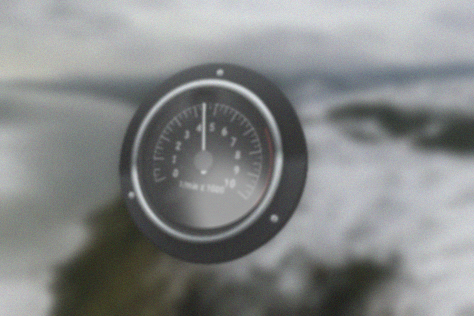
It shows 4500; rpm
